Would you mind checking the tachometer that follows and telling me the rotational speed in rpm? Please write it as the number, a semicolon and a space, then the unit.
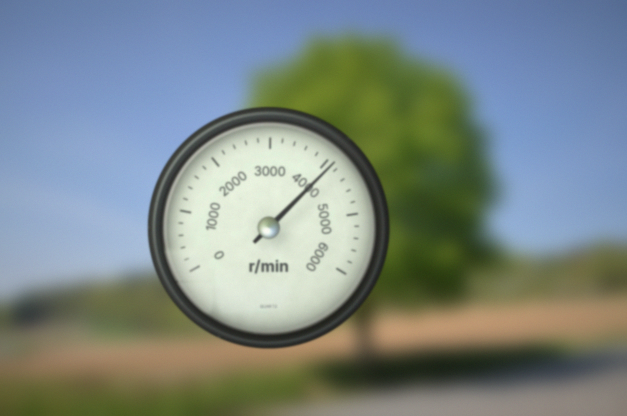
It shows 4100; rpm
